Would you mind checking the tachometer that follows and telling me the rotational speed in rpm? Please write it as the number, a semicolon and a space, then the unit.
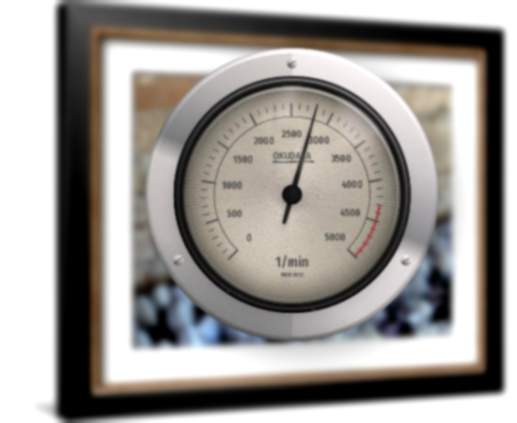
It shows 2800; rpm
